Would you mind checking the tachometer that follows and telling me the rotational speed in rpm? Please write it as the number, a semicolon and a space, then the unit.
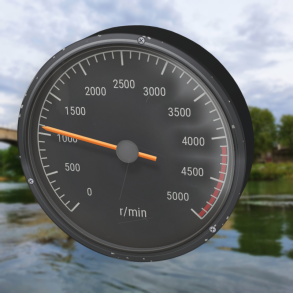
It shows 1100; rpm
